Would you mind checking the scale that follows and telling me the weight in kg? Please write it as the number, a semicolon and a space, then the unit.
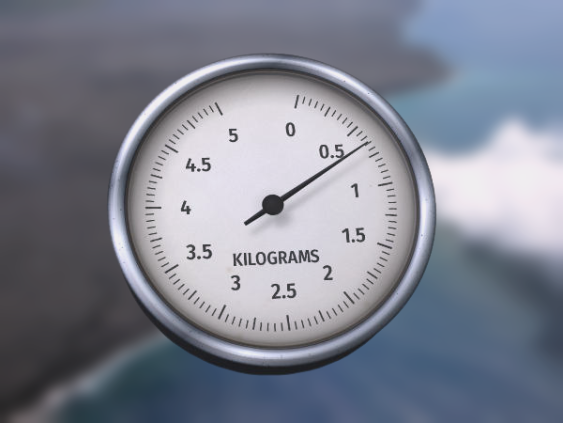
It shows 0.65; kg
